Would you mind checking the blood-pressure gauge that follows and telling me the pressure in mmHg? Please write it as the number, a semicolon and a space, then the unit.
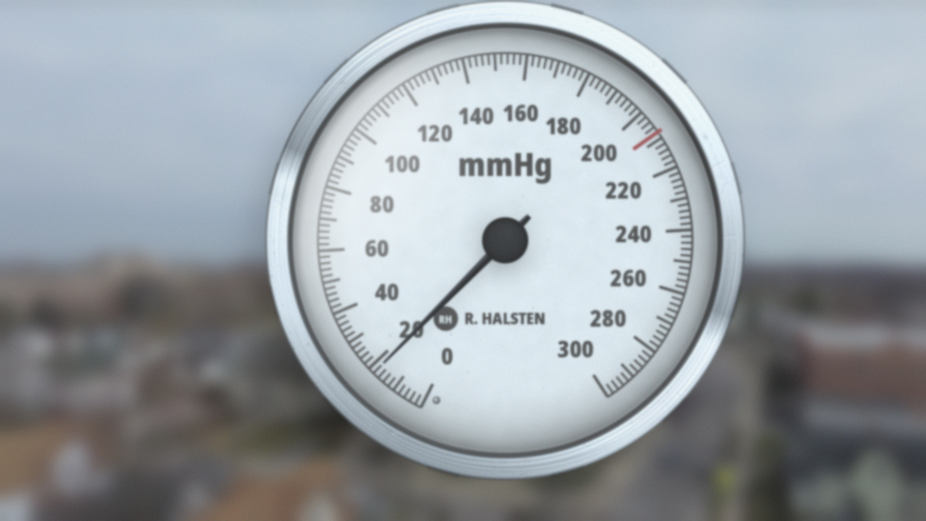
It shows 18; mmHg
